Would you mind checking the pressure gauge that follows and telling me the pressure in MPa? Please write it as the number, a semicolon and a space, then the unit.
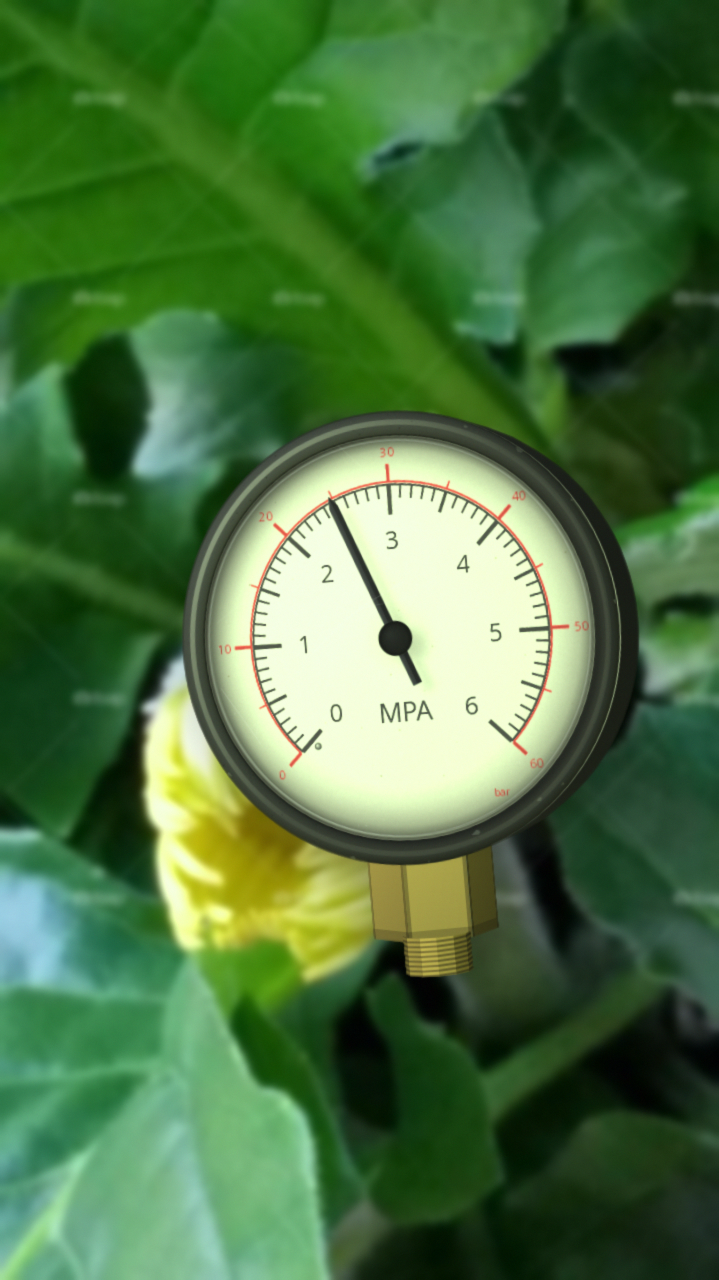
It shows 2.5; MPa
